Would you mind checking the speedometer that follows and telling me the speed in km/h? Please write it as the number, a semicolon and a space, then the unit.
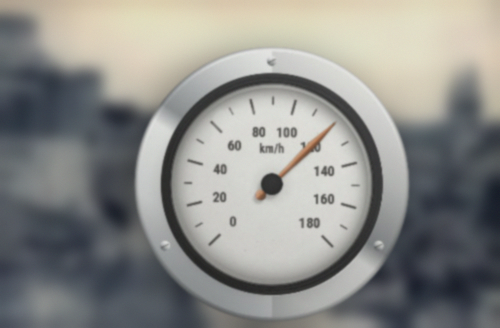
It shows 120; km/h
